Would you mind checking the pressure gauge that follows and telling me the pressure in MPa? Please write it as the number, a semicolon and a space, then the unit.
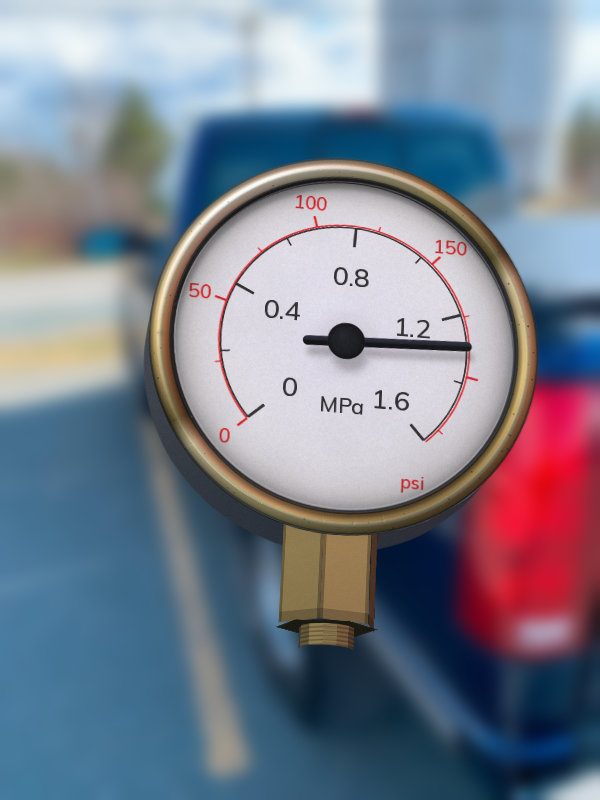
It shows 1.3; MPa
